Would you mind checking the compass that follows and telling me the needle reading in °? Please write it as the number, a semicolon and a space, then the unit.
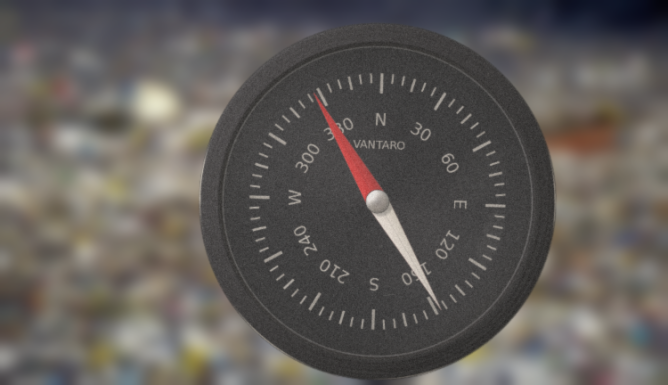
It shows 327.5; °
